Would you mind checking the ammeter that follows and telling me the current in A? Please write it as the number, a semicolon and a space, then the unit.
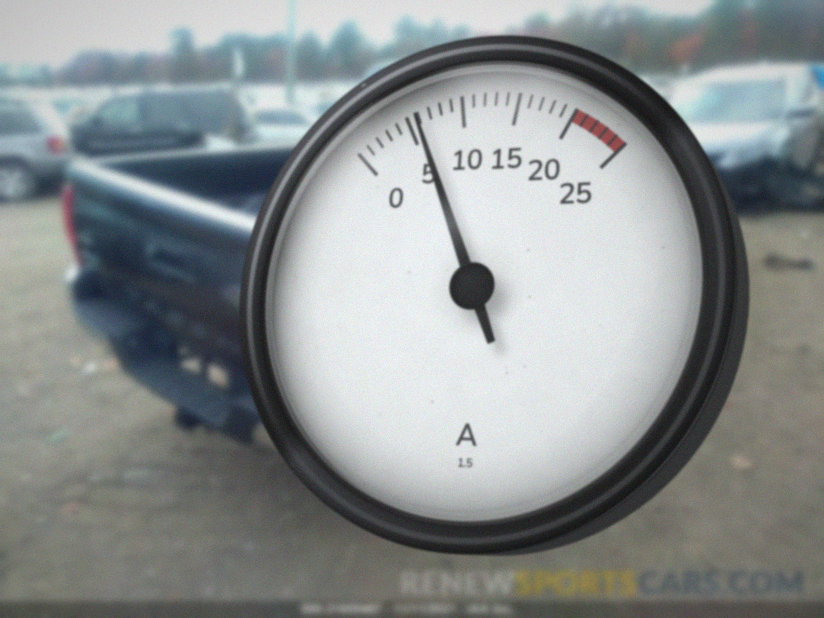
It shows 6; A
